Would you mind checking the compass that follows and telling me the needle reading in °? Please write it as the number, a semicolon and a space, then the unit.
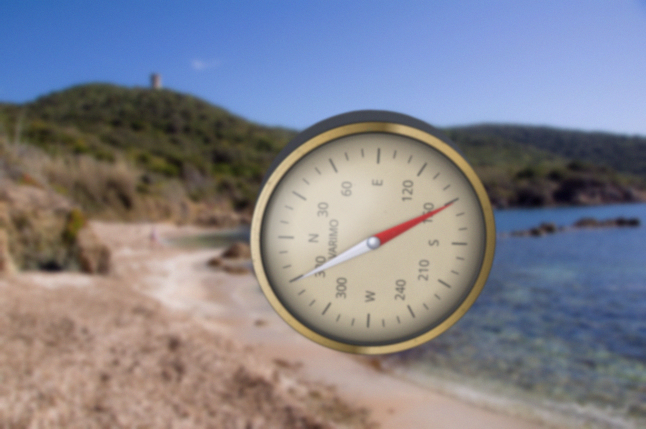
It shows 150; °
